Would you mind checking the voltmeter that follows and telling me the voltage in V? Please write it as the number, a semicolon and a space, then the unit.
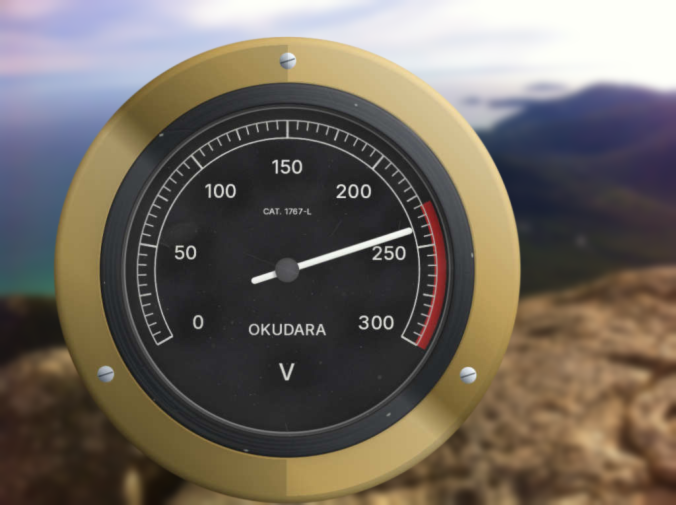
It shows 240; V
